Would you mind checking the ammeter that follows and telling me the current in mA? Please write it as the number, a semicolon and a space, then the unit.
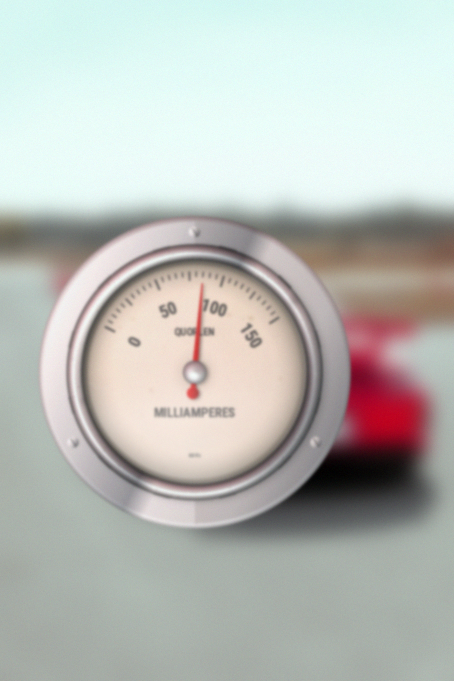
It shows 85; mA
